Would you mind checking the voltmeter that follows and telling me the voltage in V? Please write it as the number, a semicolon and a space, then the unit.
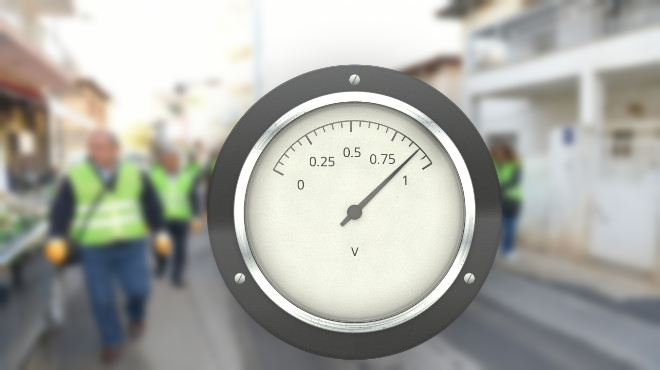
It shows 0.9; V
